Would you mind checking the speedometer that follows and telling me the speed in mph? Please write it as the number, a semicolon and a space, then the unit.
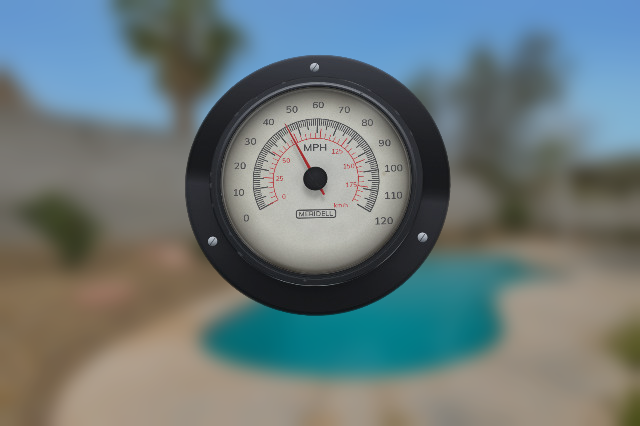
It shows 45; mph
